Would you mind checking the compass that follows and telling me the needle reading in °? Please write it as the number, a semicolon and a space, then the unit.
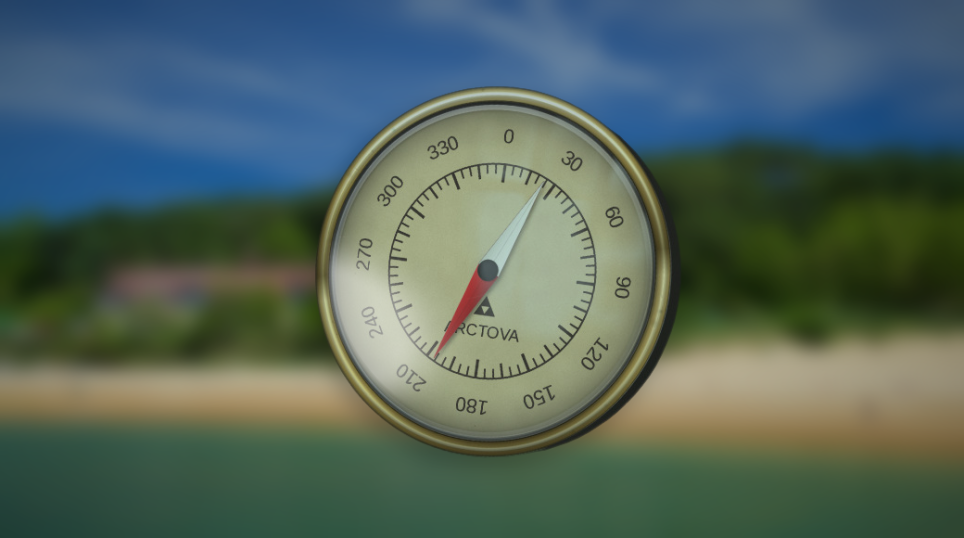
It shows 205; °
